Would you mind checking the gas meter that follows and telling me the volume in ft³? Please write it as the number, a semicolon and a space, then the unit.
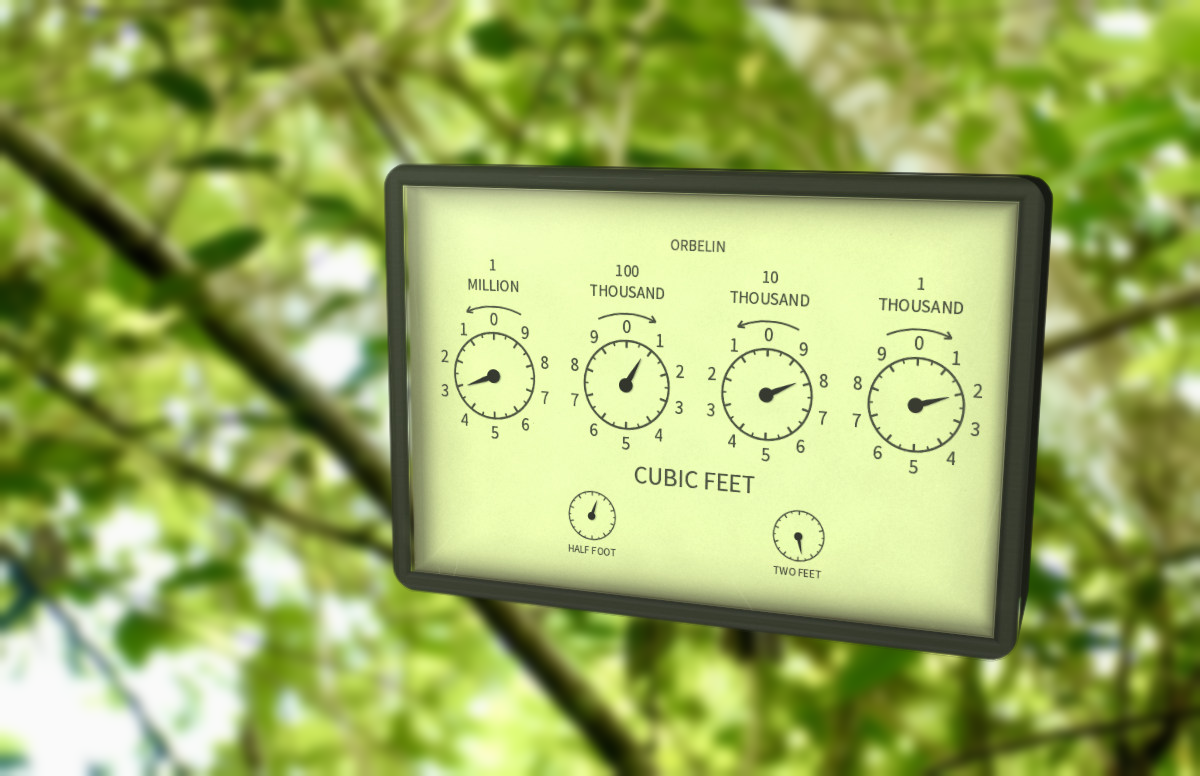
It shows 308200; ft³
